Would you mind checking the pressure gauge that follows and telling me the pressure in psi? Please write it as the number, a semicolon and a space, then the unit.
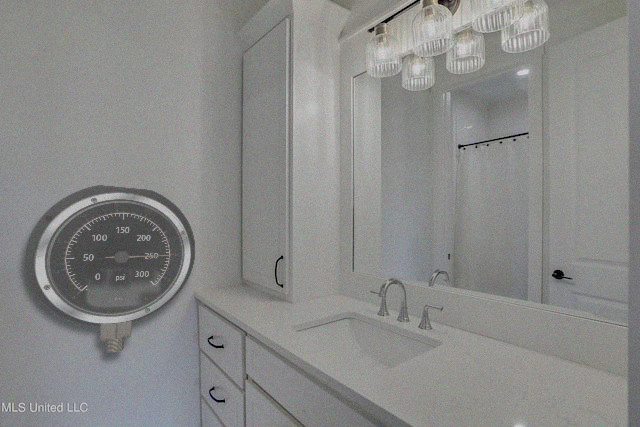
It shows 250; psi
